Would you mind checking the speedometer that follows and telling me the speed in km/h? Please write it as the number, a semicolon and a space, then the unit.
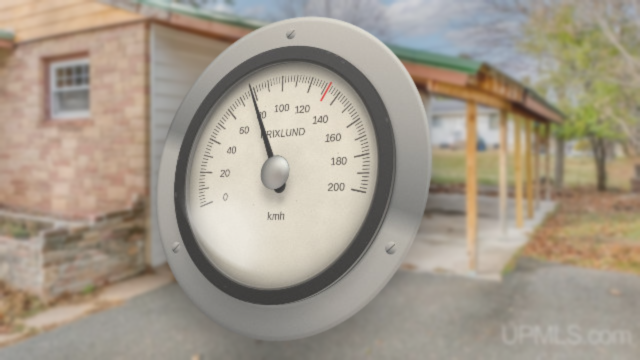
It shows 80; km/h
